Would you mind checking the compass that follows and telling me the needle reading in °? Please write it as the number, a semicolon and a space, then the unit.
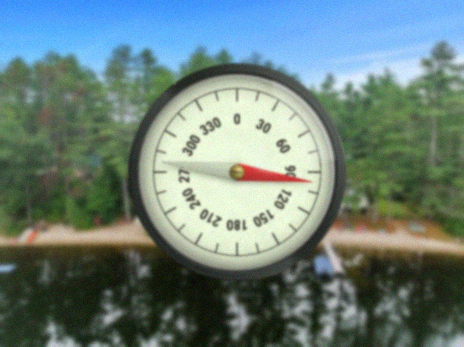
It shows 97.5; °
